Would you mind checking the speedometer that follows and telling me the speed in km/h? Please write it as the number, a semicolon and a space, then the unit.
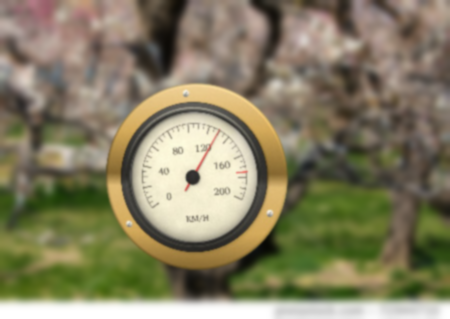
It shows 130; km/h
